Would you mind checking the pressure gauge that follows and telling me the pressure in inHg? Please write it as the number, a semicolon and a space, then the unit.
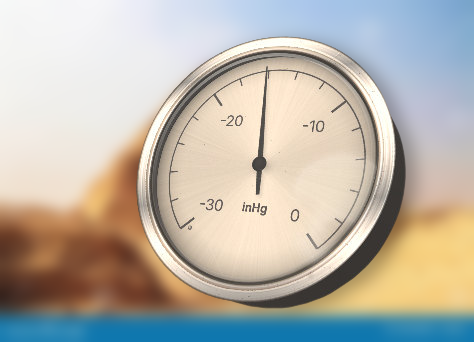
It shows -16; inHg
